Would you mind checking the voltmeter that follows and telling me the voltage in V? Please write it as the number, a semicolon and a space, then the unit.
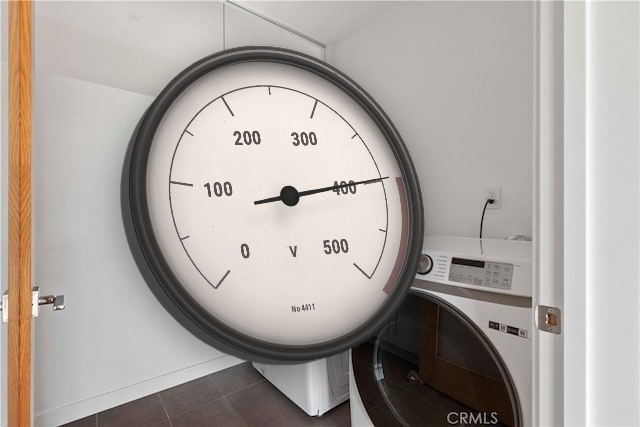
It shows 400; V
